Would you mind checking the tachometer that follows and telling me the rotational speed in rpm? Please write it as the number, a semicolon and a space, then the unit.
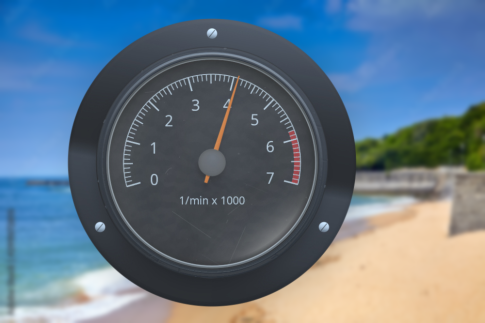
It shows 4100; rpm
